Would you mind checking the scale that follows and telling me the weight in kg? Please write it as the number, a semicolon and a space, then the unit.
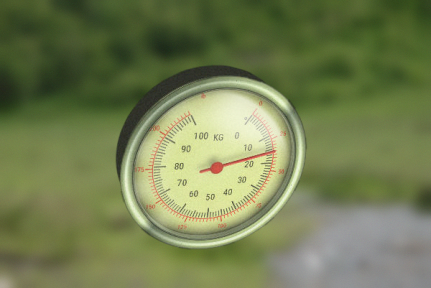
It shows 15; kg
